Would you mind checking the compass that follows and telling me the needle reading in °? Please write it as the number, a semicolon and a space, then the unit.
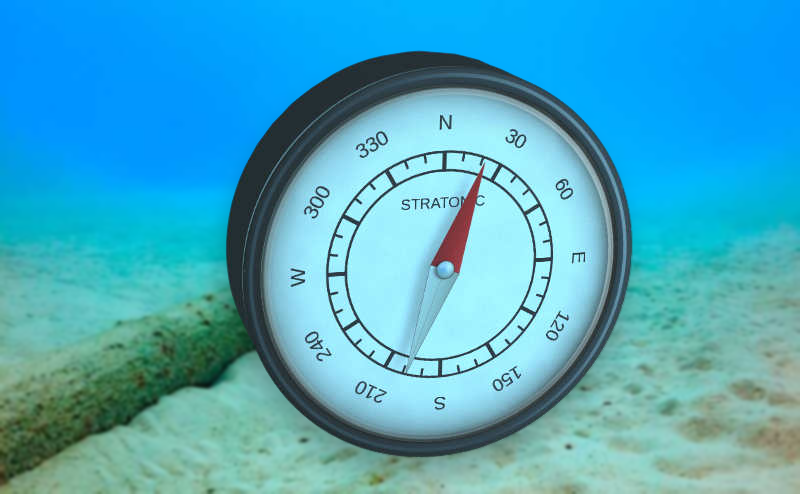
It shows 20; °
